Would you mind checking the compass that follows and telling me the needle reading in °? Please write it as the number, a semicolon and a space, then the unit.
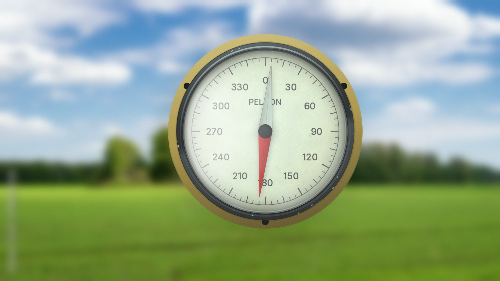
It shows 185; °
